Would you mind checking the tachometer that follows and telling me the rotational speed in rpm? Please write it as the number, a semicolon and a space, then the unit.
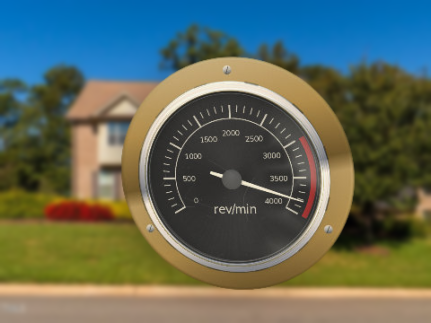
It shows 3800; rpm
